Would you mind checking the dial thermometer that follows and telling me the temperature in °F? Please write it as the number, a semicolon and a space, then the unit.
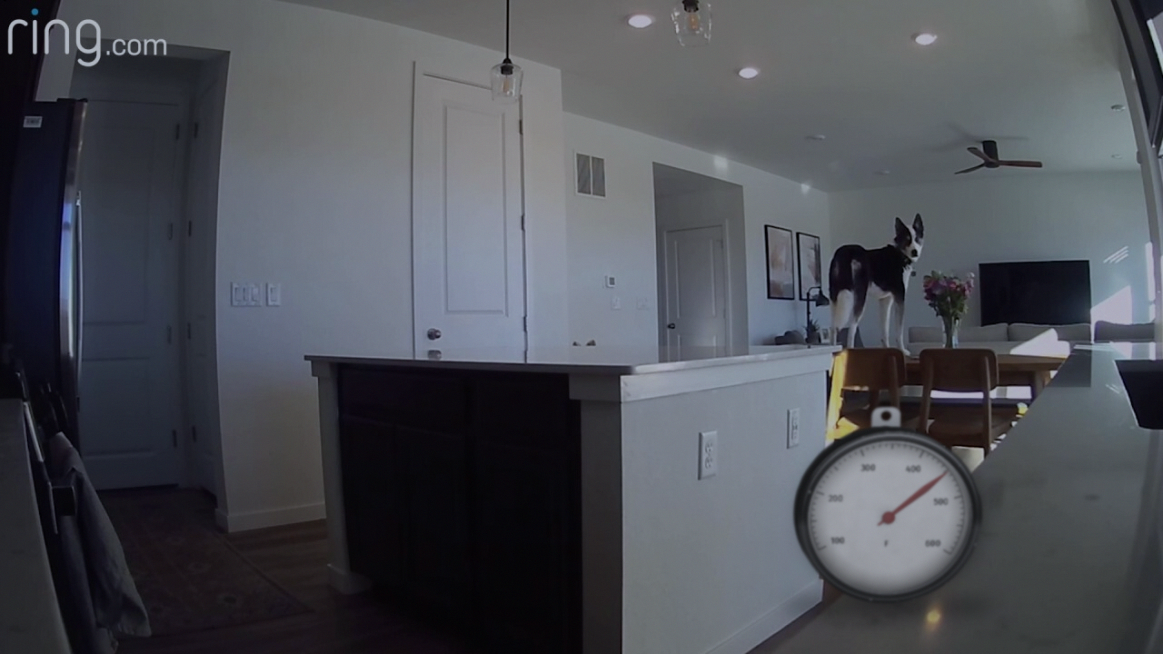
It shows 450; °F
